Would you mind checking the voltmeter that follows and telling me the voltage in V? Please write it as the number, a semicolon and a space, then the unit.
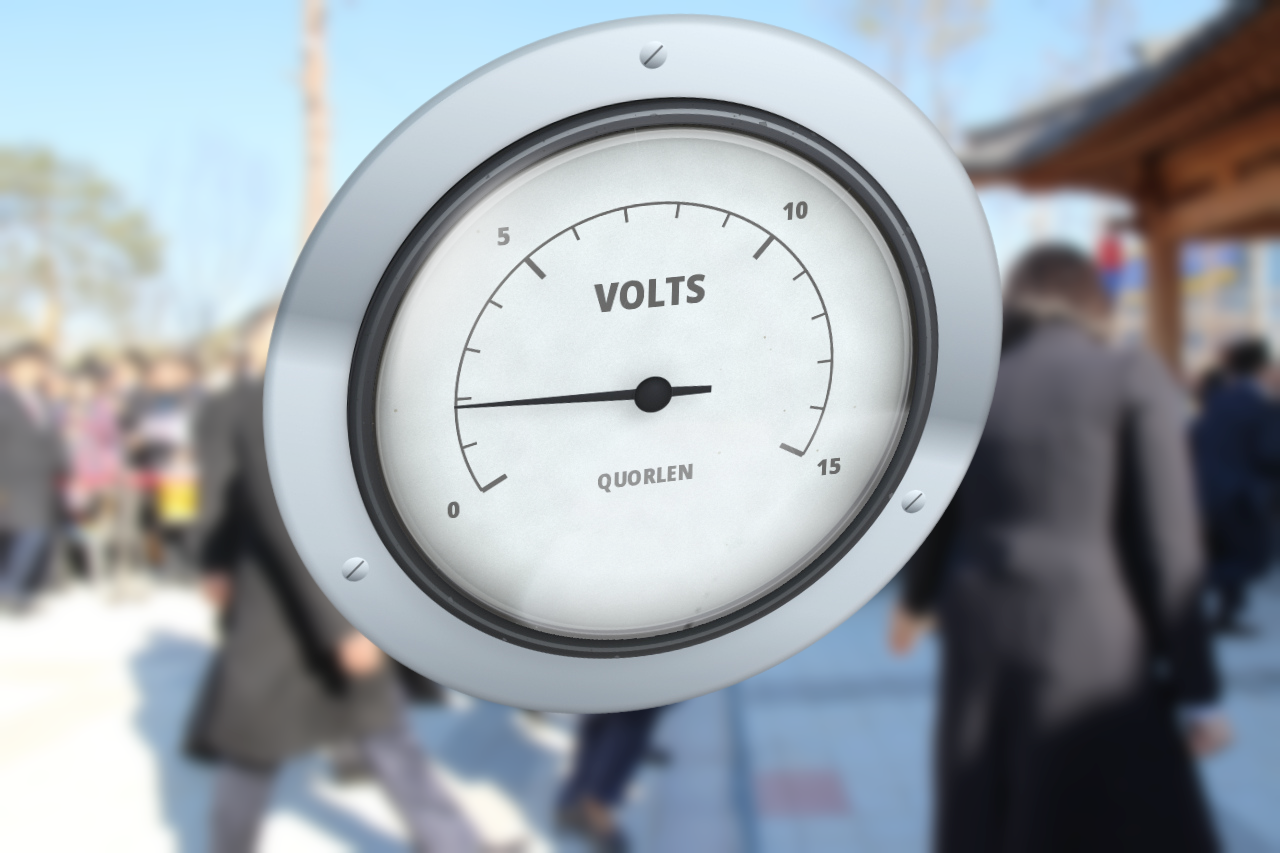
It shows 2; V
